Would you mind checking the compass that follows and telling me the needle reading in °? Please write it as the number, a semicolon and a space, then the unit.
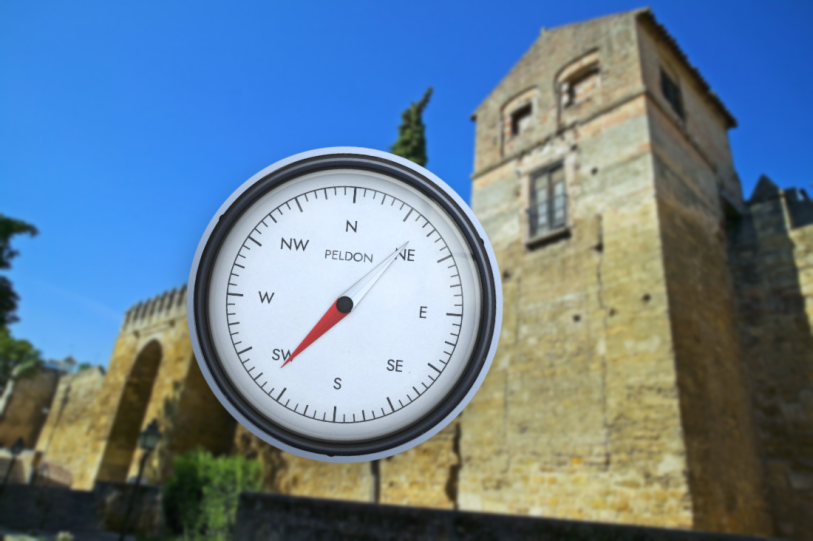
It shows 220; °
